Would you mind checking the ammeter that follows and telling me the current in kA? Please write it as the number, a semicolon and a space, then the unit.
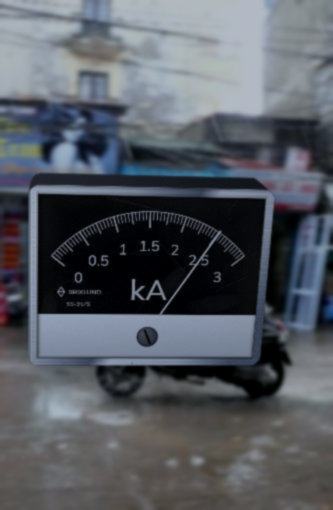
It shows 2.5; kA
